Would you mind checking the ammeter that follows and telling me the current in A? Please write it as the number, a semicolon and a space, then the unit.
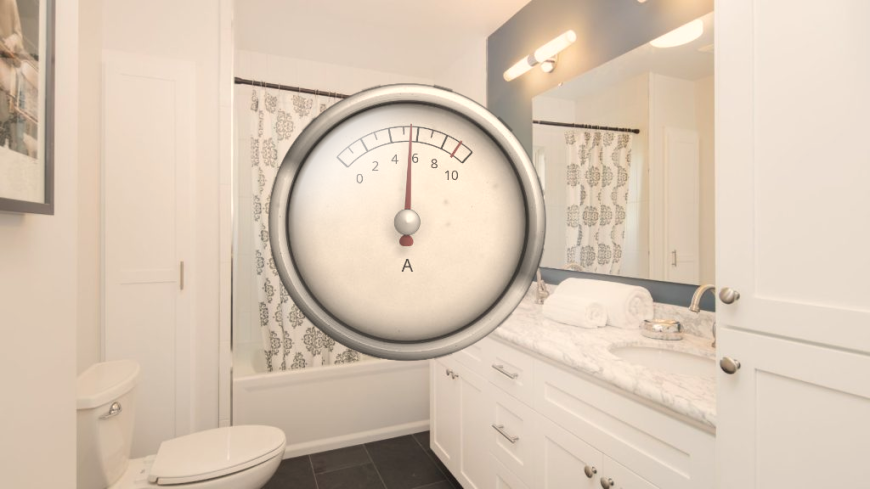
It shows 5.5; A
